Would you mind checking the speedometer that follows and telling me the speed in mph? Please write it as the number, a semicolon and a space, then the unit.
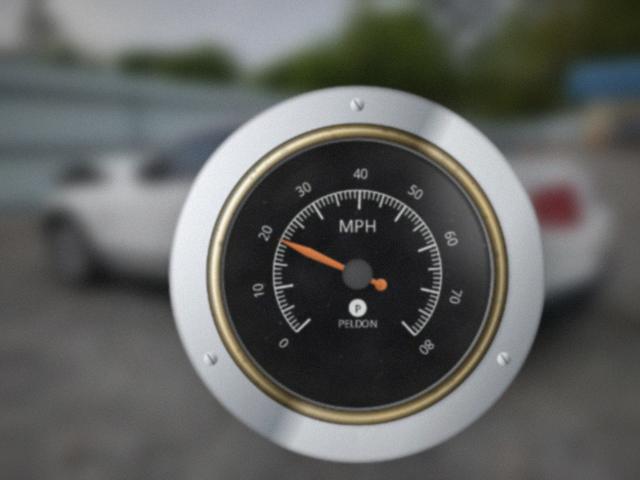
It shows 20; mph
